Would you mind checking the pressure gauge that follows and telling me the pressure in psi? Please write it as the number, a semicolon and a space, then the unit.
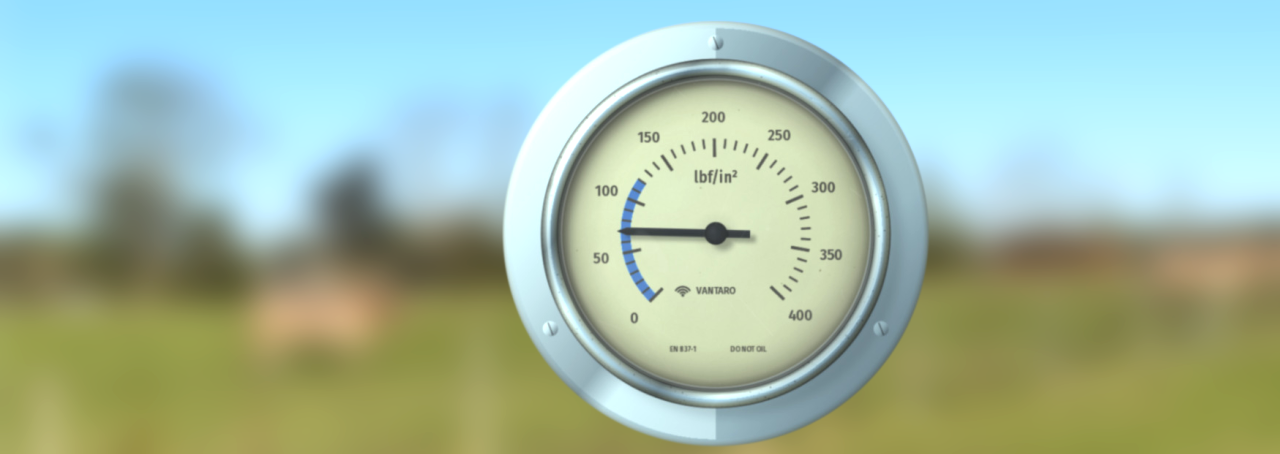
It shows 70; psi
